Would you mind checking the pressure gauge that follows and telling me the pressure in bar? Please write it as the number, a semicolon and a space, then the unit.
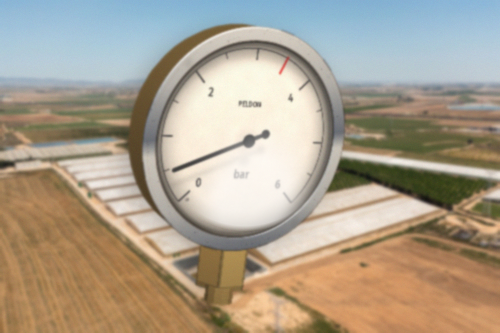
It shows 0.5; bar
